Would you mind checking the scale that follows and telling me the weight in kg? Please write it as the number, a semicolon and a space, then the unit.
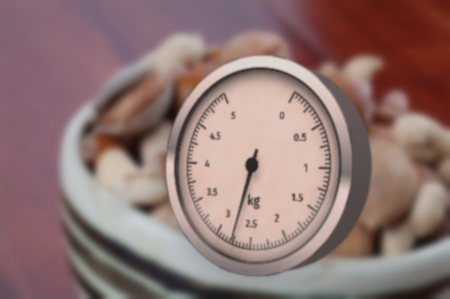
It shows 2.75; kg
